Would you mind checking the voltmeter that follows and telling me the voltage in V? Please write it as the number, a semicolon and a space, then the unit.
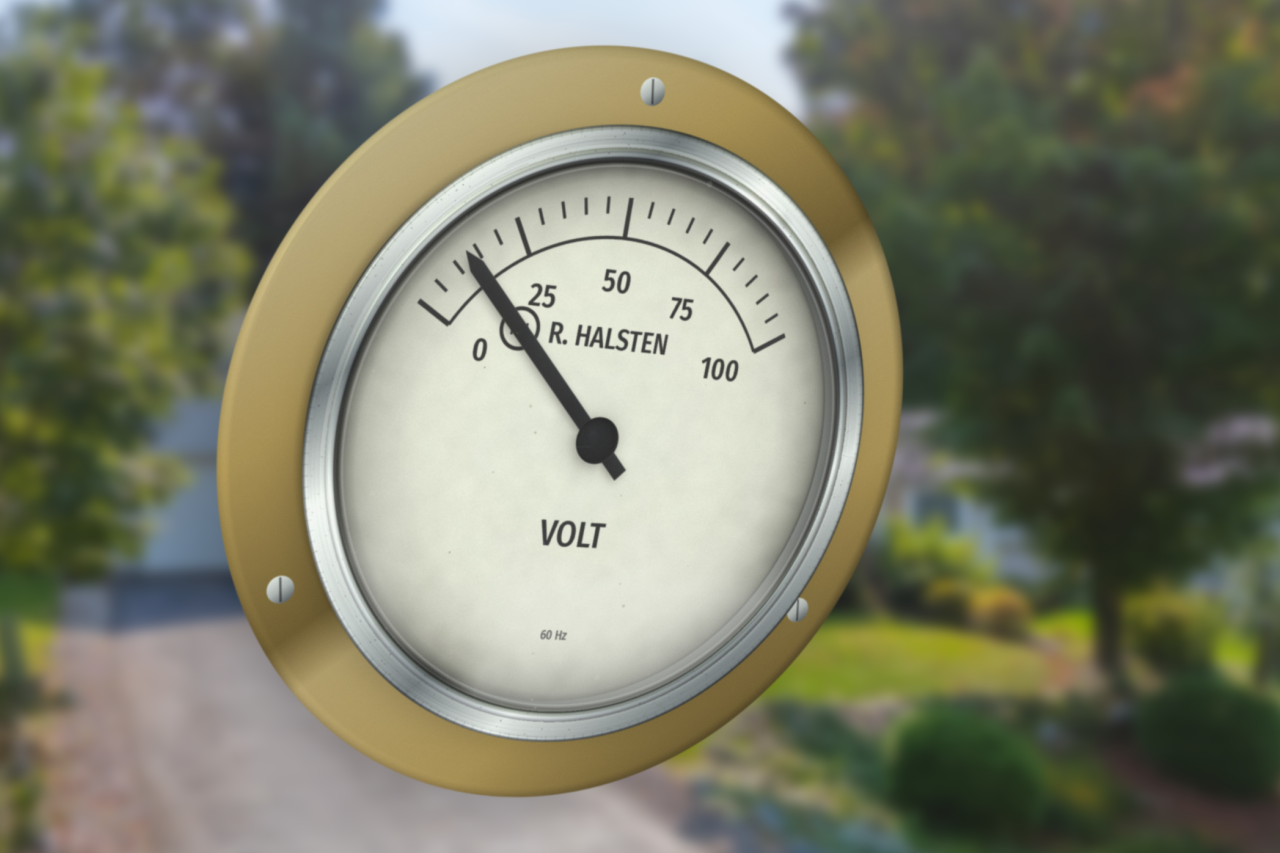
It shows 12.5; V
